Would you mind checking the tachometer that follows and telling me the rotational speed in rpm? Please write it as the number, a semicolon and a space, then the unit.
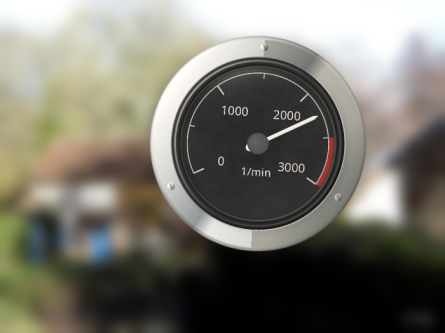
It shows 2250; rpm
